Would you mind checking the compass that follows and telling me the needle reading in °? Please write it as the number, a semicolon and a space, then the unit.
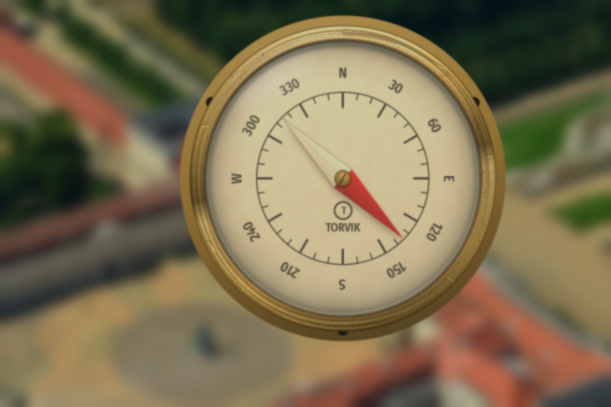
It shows 135; °
